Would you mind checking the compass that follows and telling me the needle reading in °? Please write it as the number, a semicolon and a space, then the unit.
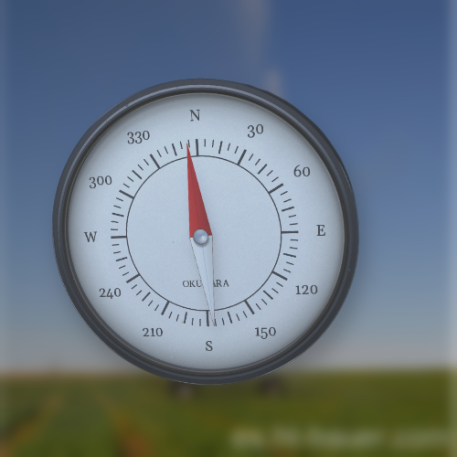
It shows 355; °
